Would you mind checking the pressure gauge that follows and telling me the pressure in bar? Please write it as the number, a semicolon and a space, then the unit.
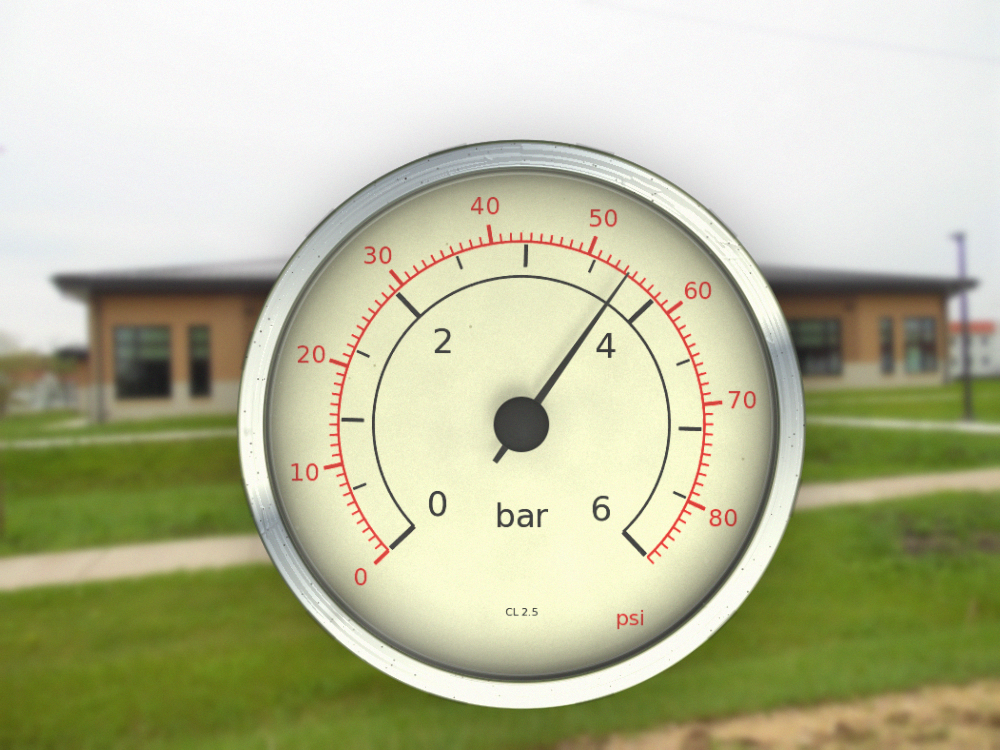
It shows 3.75; bar
